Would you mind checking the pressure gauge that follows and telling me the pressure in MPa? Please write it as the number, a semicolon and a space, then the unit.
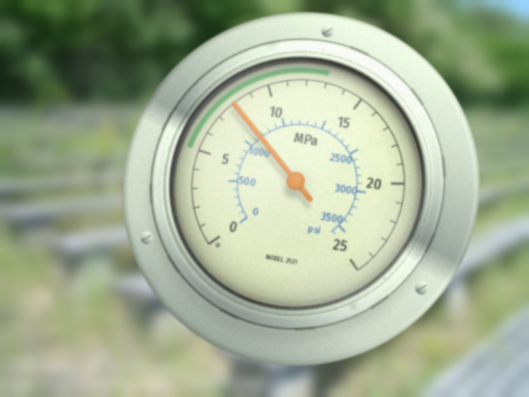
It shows 8; MPa
